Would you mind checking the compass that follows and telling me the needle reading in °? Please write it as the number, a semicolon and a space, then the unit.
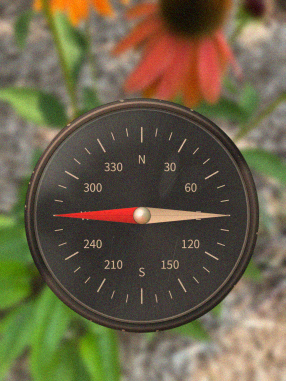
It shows 270; °
